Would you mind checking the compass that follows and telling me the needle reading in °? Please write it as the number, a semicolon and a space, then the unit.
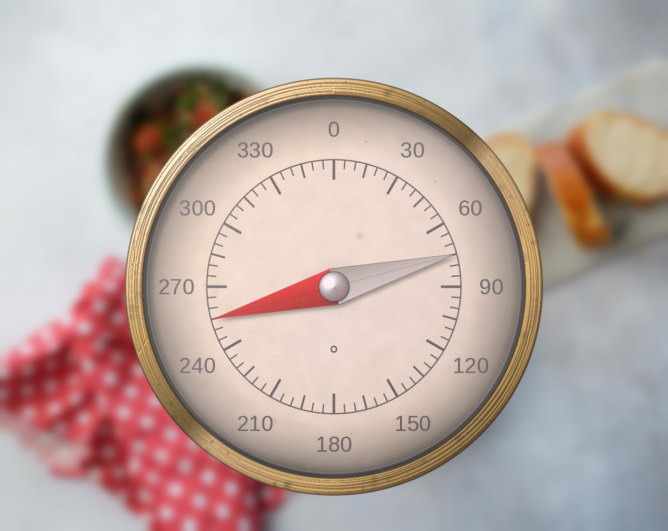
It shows 255; °
